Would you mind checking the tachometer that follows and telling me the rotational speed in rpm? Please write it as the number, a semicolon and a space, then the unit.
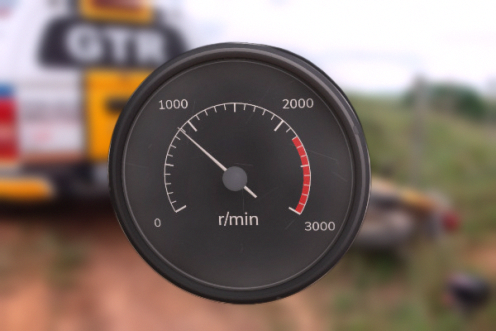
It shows 900; rpm
